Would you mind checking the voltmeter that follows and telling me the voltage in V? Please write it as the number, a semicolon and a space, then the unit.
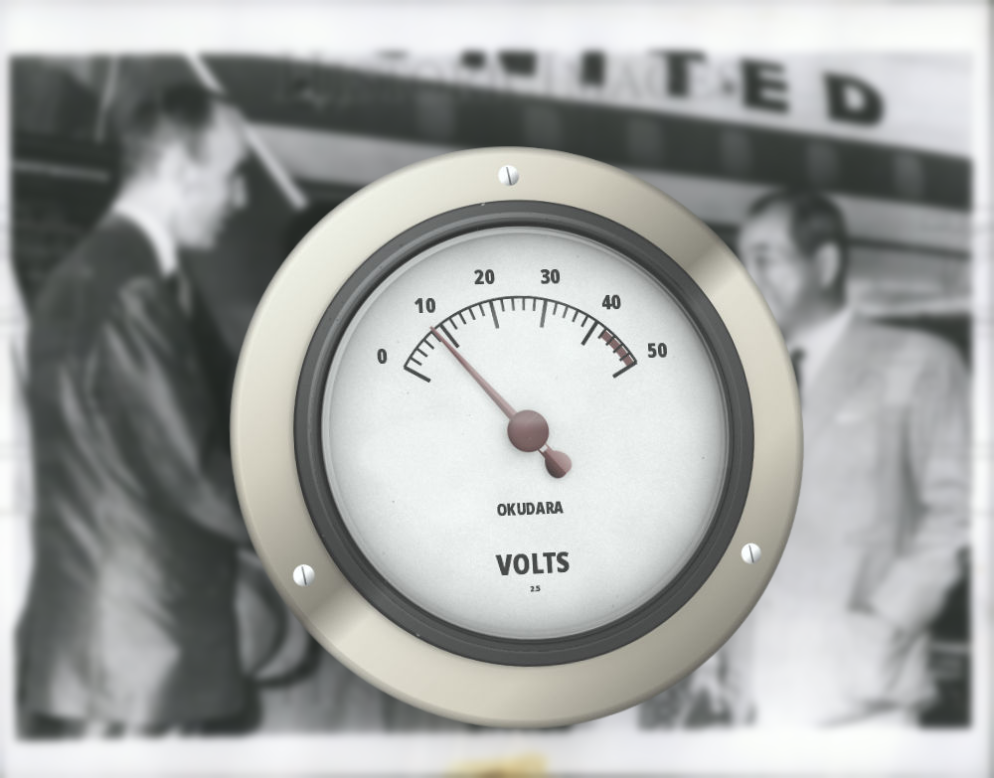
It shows 8; V
